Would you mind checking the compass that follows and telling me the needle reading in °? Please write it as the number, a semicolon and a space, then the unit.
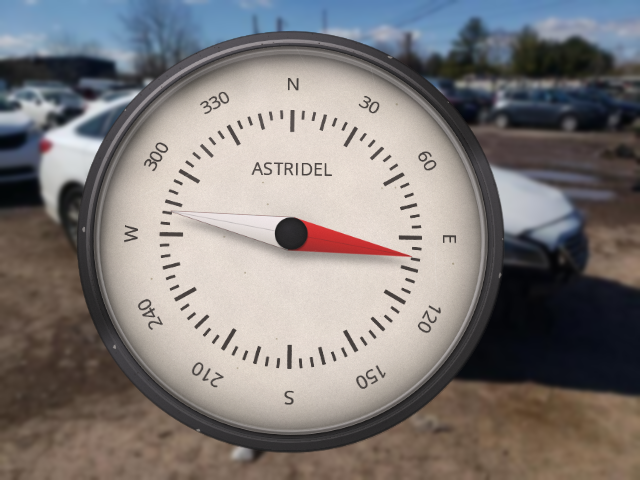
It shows 100; °
